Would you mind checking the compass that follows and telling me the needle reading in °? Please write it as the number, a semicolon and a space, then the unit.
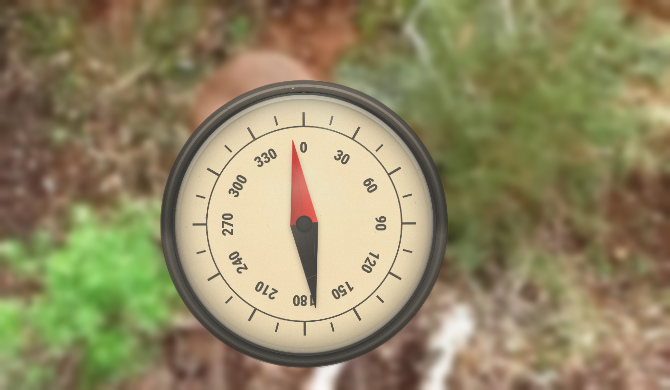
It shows 352.5; °
